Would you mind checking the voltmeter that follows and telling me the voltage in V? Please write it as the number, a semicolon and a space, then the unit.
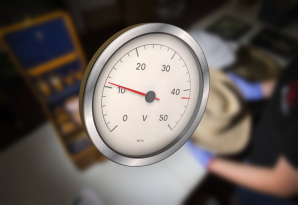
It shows 11; V
